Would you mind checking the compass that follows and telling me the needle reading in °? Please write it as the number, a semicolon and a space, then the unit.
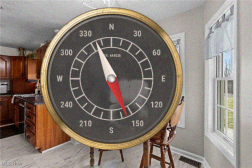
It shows 157.5; °
